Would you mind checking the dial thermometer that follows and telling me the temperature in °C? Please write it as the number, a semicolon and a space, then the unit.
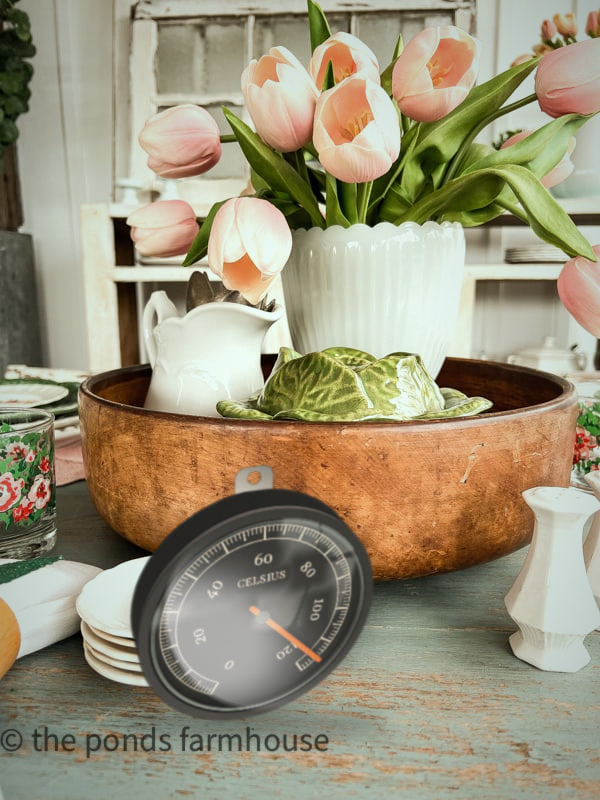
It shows 115; °C
